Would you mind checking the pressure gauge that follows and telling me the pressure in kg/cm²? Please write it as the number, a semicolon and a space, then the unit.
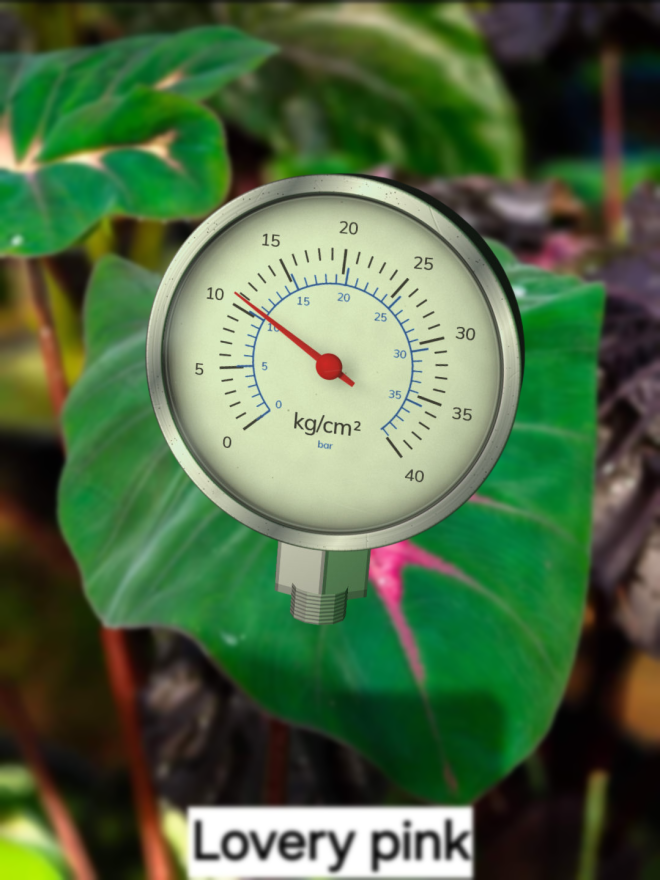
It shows 11; kg/cm²
